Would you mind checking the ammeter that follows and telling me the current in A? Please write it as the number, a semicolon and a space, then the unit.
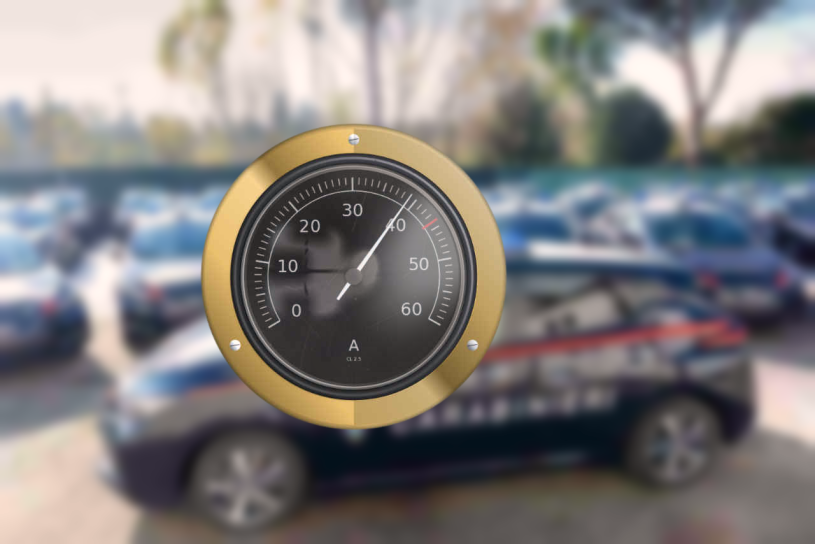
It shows 39; A
